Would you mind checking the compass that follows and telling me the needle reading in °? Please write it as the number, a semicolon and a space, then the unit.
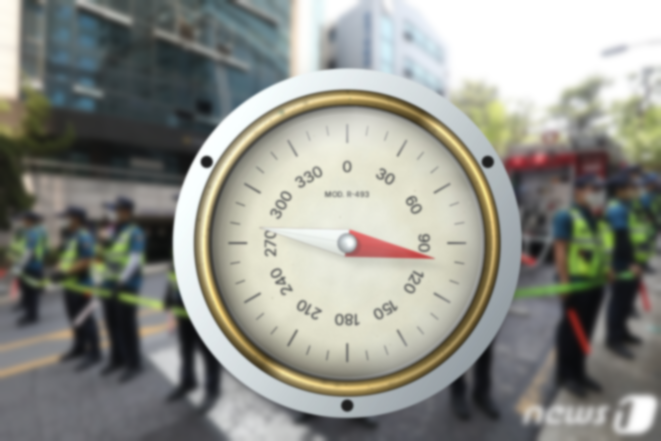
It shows 100; °
